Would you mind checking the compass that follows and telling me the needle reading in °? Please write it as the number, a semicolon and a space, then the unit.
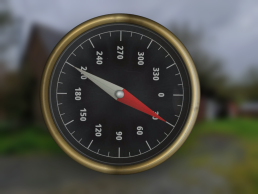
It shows 30; °
